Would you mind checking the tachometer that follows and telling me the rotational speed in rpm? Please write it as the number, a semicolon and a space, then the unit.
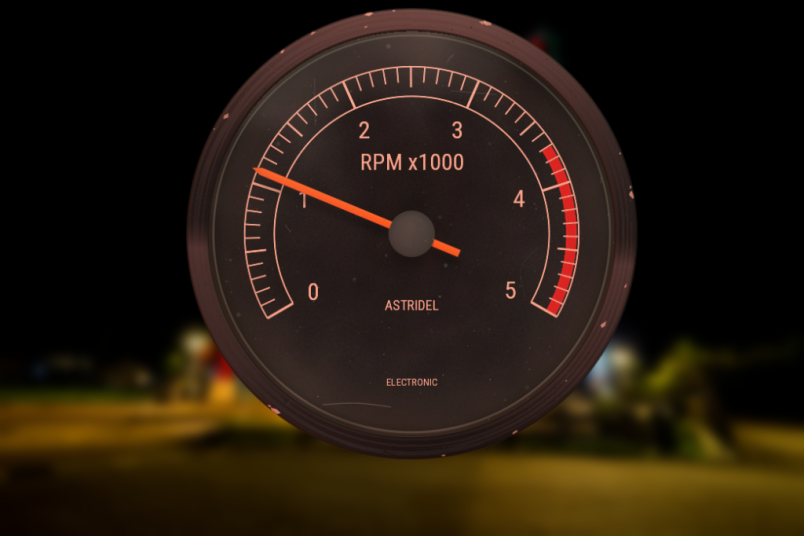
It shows 1100; rpm
